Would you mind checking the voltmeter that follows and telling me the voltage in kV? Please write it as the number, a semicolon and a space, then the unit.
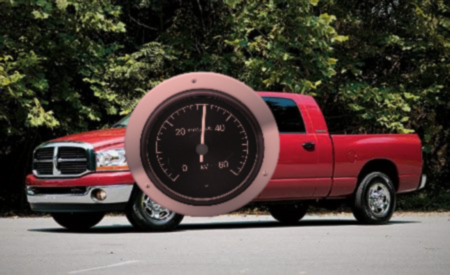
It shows 32; kV
